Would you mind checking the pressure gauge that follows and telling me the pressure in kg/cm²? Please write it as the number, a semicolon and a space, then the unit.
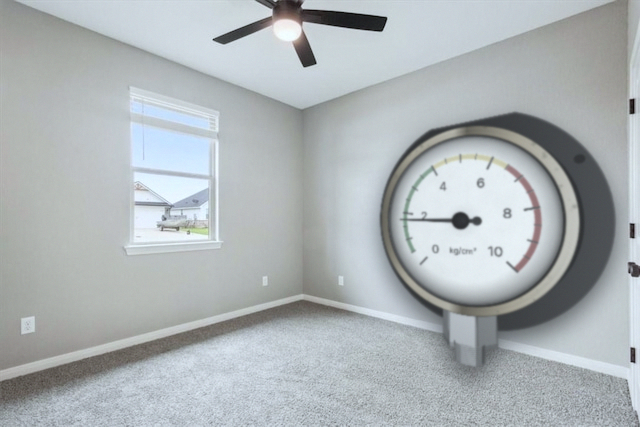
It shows 1.75; kg/cm²
